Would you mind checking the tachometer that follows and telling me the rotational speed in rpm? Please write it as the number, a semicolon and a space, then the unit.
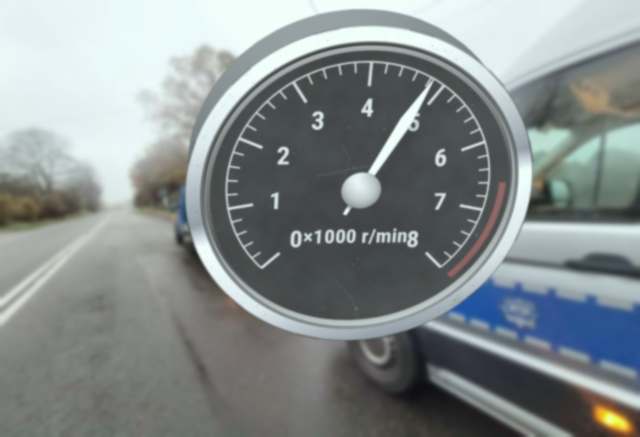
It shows 4800; rpm
